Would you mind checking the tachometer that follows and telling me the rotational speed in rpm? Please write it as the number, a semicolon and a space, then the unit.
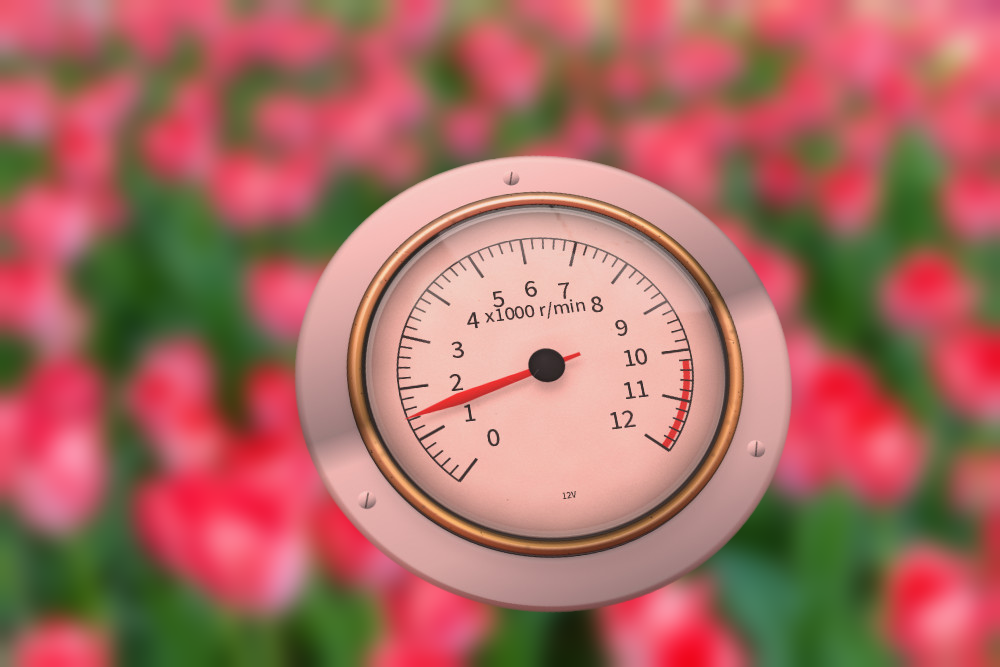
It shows 1400; rpm
